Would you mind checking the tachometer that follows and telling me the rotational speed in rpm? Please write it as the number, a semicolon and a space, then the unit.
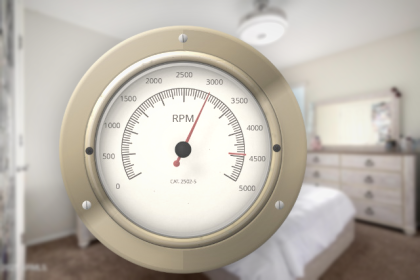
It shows 3000; rpm
